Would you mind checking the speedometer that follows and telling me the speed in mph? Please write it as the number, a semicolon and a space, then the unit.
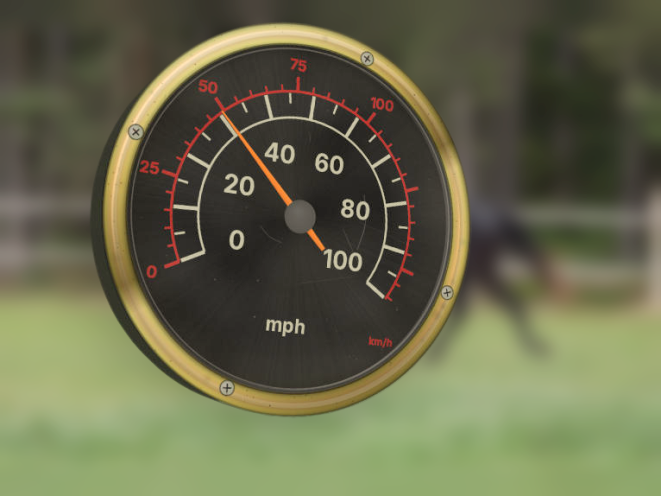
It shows 30; mph
